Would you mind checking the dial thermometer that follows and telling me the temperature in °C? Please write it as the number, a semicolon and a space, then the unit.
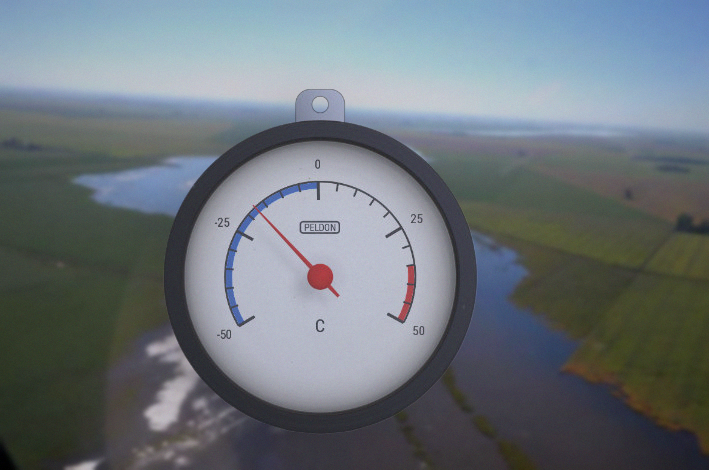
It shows -17.5; °C
